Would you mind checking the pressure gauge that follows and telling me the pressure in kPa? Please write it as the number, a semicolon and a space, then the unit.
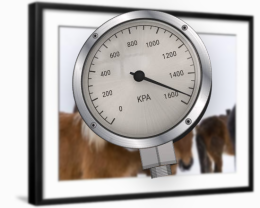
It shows 1550; kPa
